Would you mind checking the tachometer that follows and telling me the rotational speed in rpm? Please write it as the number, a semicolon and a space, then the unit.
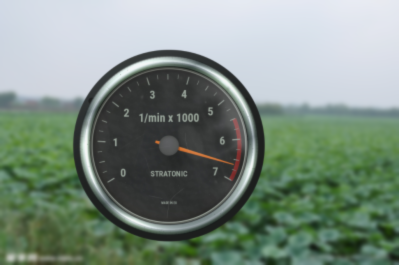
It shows 6625; rpm
